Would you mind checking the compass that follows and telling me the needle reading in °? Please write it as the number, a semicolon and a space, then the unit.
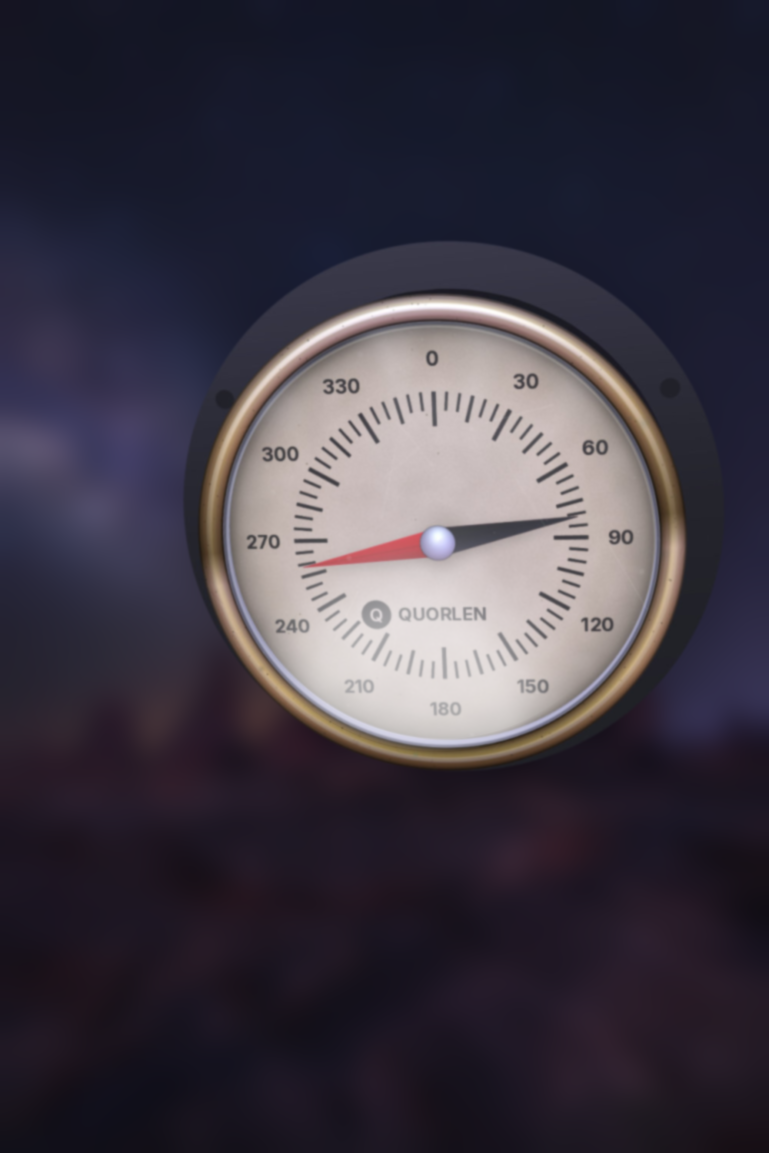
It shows 260; °
